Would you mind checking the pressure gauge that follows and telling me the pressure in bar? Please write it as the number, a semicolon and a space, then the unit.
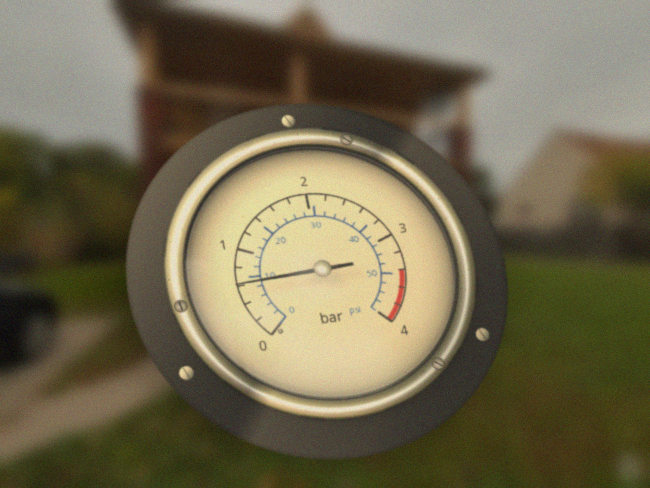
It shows 0.6; bar
